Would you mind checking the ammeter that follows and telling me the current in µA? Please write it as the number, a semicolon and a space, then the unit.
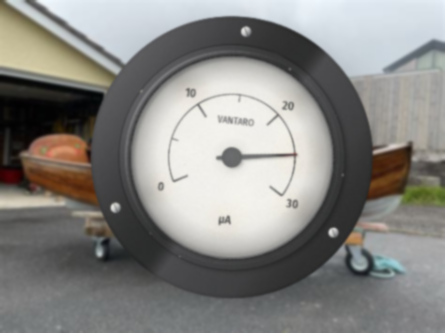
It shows 25; µA
